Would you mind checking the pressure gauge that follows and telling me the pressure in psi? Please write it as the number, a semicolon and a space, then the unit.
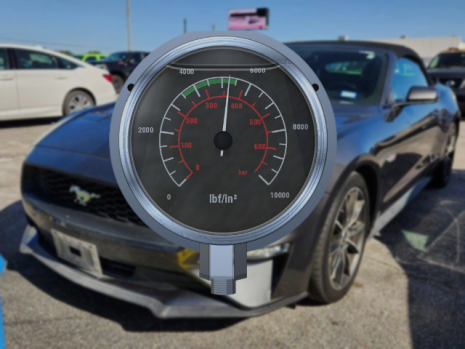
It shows 5250; psi
